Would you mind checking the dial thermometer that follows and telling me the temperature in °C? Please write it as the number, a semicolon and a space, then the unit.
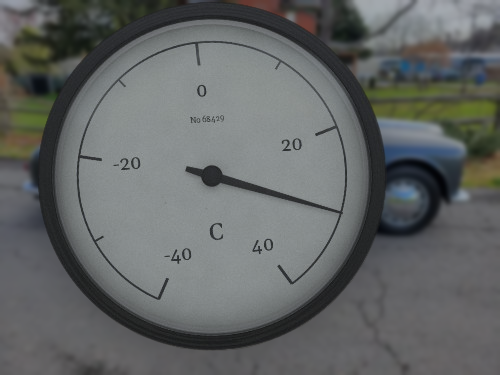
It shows 30; °C
